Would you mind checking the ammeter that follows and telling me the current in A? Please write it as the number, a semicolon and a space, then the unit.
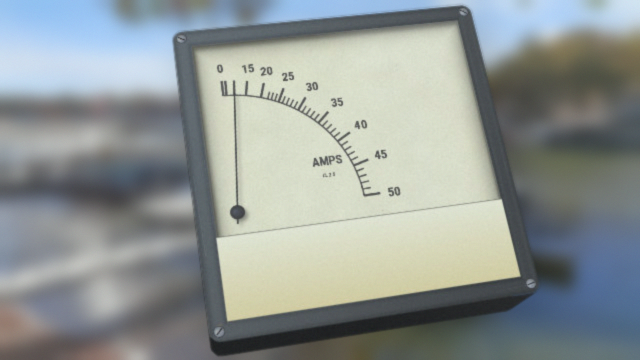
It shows 10; A
